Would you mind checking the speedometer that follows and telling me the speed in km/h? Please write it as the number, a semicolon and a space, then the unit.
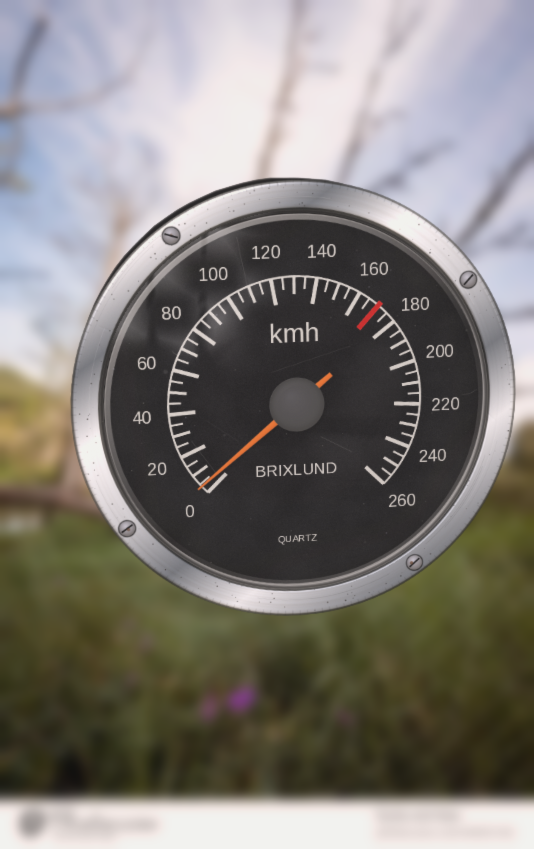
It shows 5; km/h
